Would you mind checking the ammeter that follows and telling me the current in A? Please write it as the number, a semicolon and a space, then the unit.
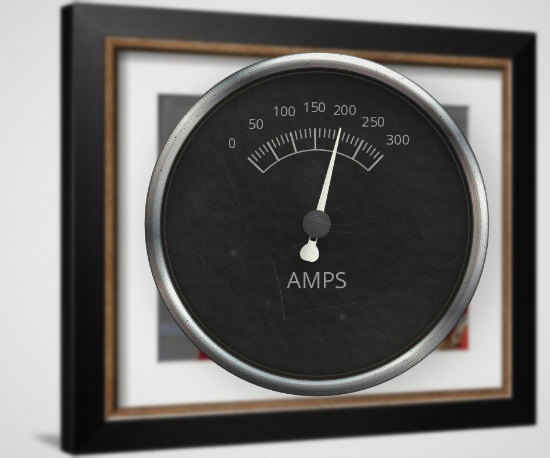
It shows 200; A
